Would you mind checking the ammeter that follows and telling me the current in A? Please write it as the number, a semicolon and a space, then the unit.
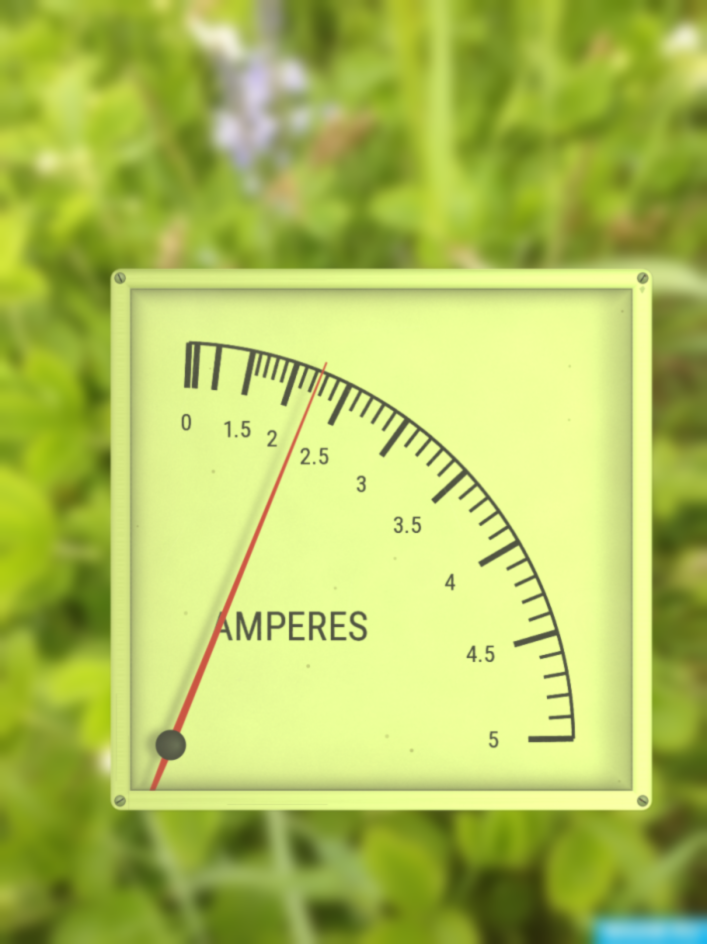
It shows 2.25; A
